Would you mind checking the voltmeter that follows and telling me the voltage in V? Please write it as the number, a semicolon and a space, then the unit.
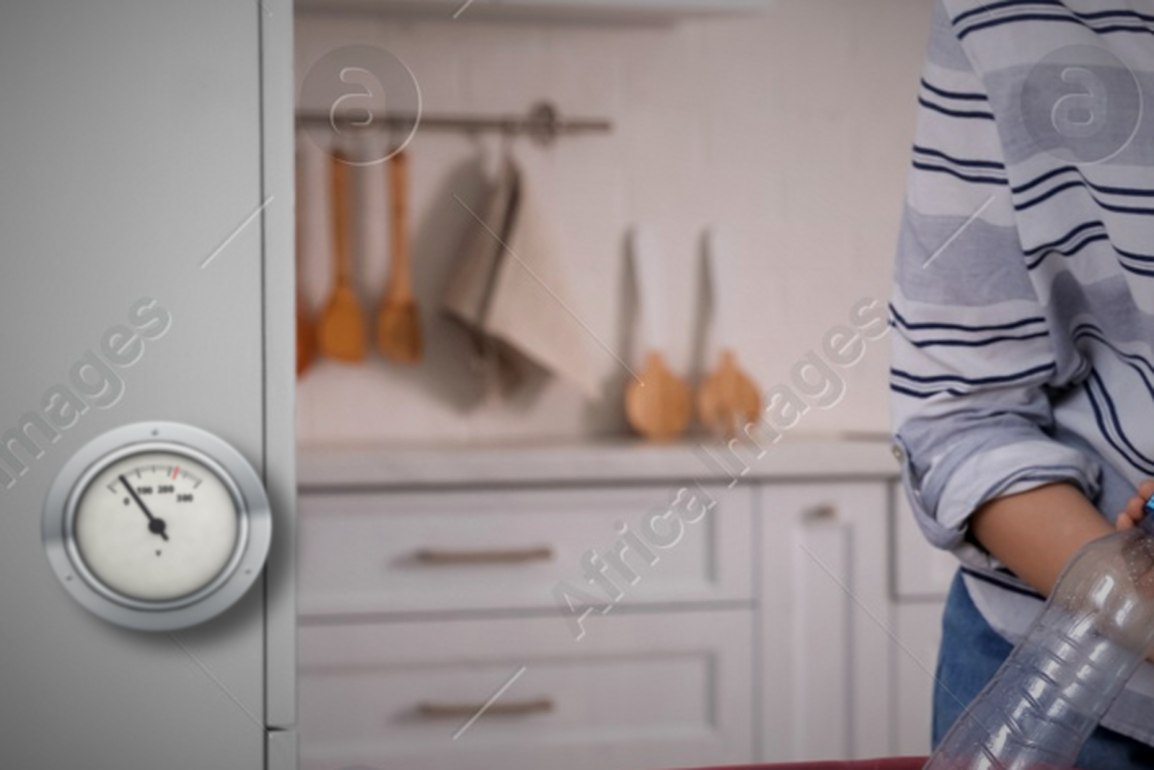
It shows 50; V
